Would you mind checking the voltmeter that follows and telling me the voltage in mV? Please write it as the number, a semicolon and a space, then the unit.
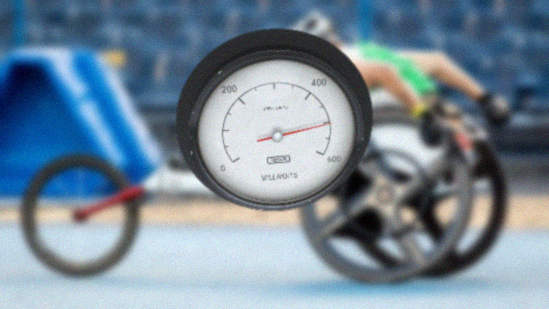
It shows 500; mV
